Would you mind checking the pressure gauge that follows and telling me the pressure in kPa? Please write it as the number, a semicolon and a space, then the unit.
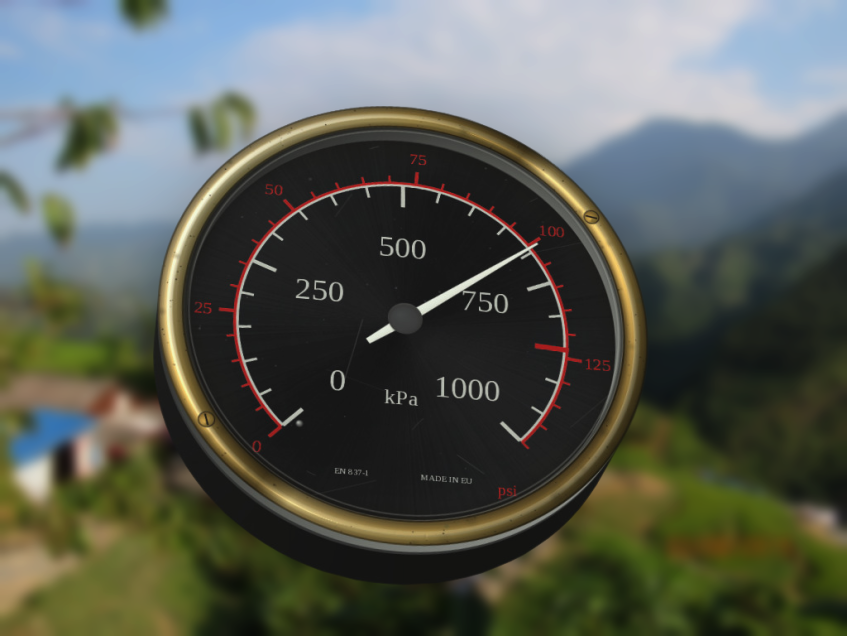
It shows 700; kPa
